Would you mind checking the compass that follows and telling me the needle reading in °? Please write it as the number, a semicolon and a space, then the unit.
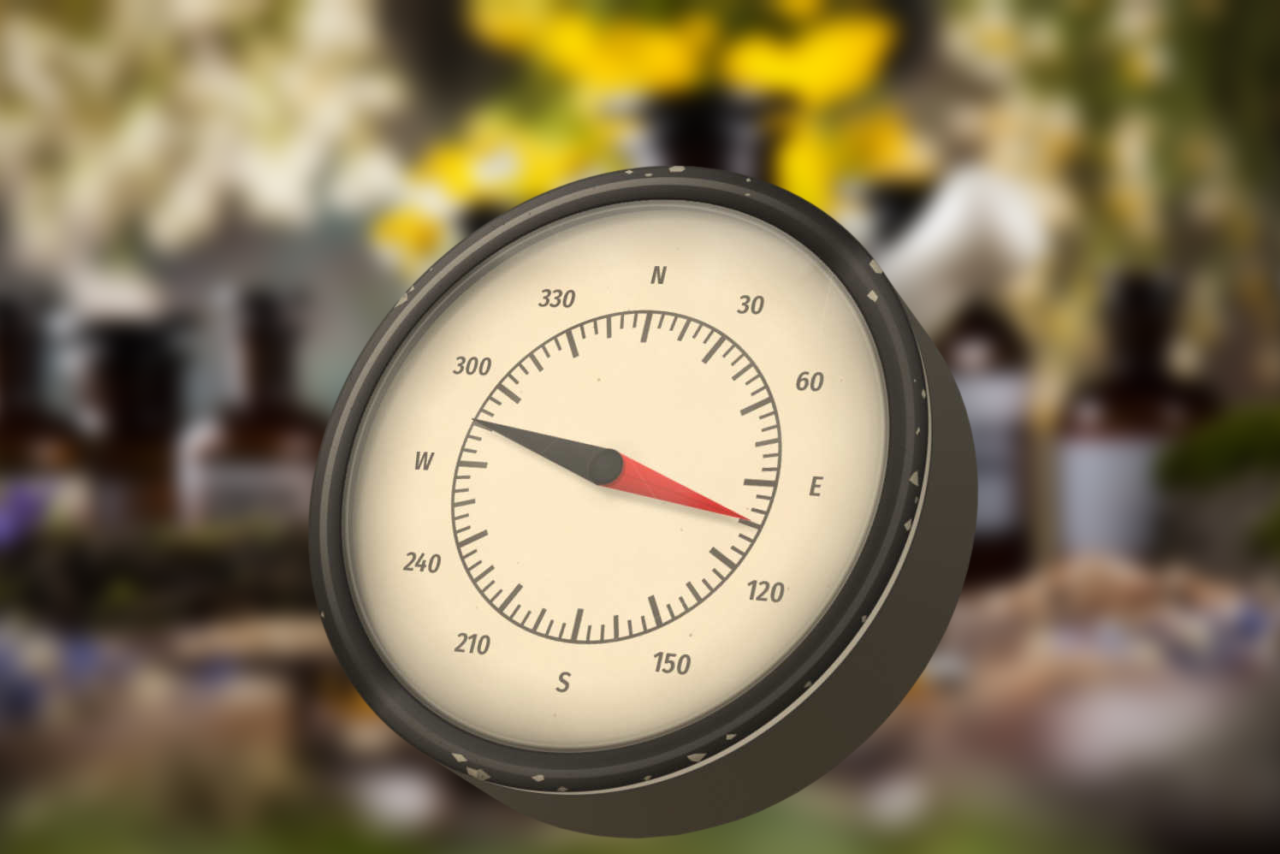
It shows 105; °
